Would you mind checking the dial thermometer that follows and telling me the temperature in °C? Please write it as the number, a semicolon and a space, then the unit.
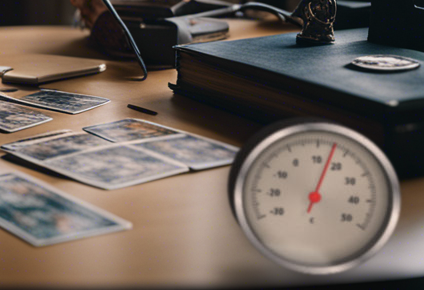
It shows 15; °C
